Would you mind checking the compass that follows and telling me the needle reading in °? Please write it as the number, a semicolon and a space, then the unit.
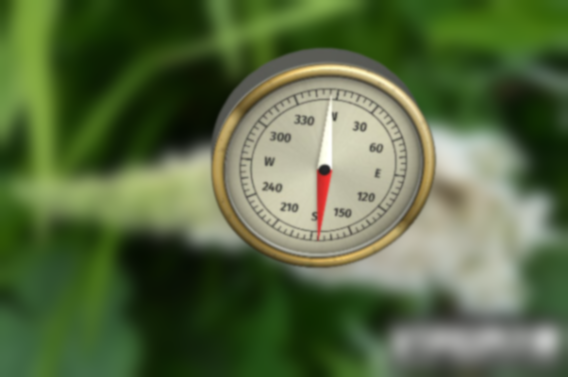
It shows 175; °
